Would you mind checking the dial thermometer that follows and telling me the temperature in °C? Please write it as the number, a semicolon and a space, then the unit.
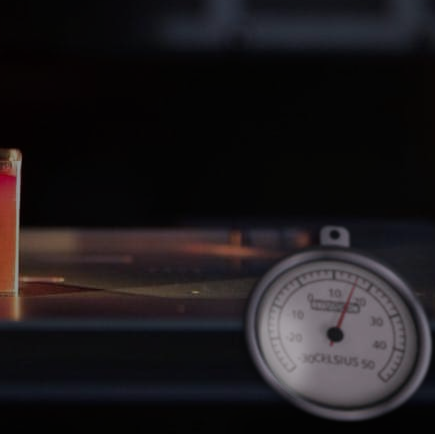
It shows 16; °C
